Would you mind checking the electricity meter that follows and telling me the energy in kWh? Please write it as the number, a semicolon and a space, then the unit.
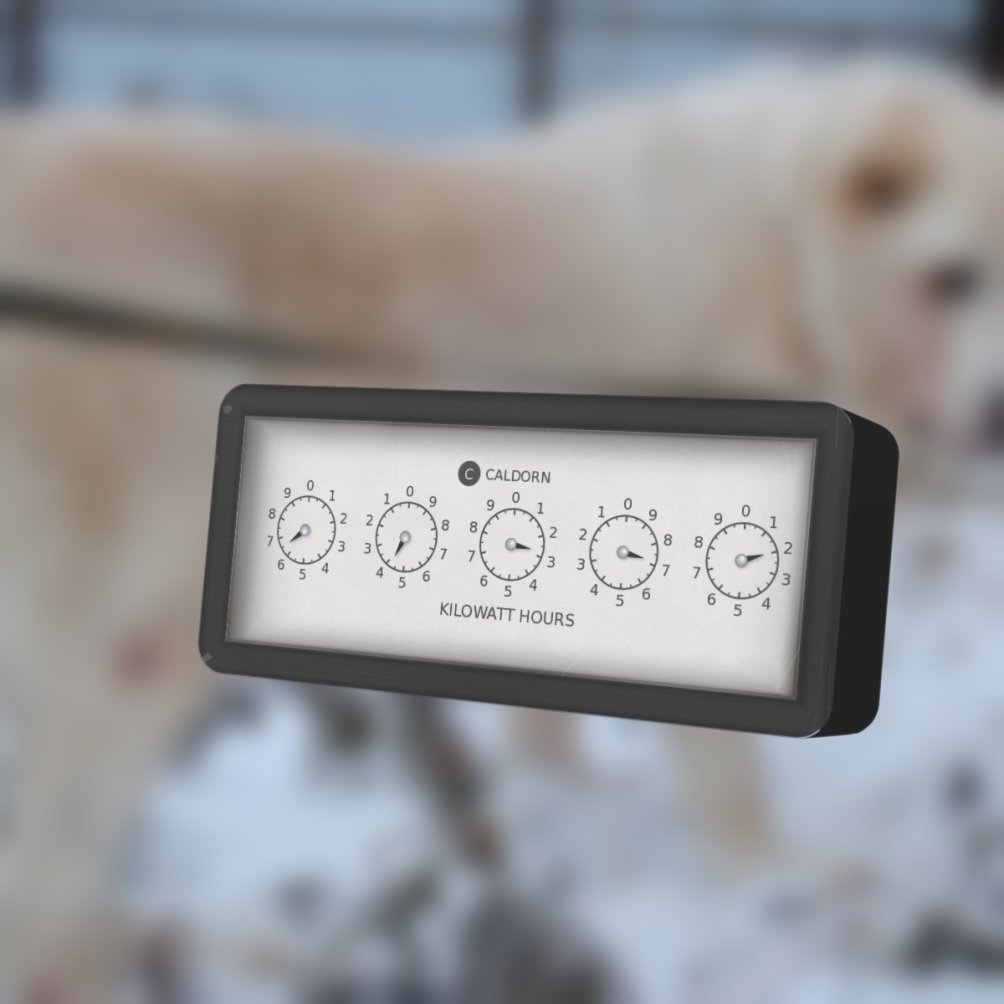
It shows 64272; kWh
